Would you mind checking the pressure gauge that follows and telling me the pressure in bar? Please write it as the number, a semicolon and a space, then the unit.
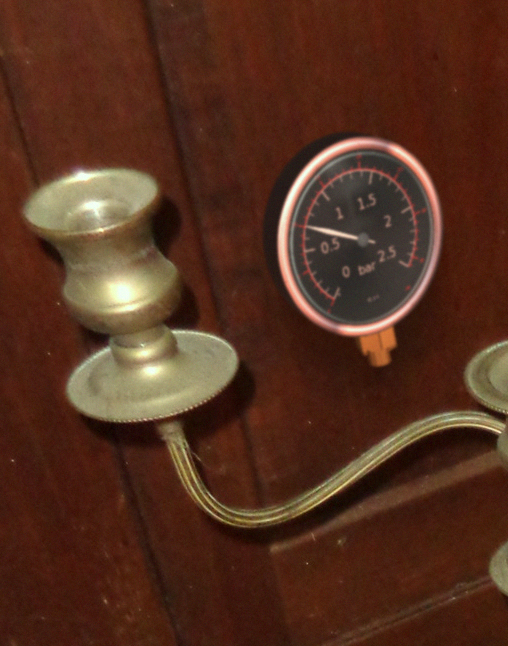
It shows 0.7; bar
